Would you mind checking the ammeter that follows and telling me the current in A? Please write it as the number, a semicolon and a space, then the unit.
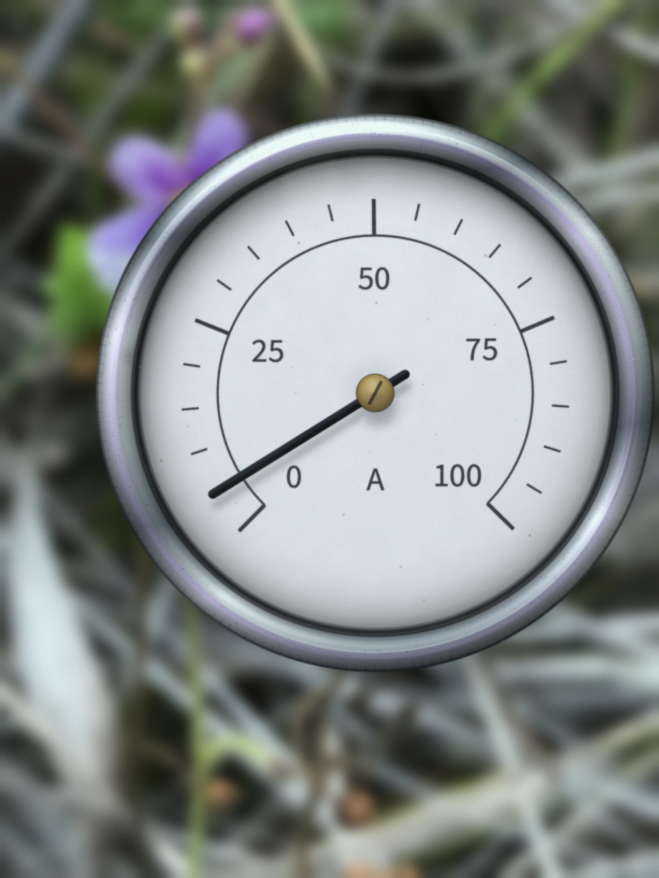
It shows 5; A
